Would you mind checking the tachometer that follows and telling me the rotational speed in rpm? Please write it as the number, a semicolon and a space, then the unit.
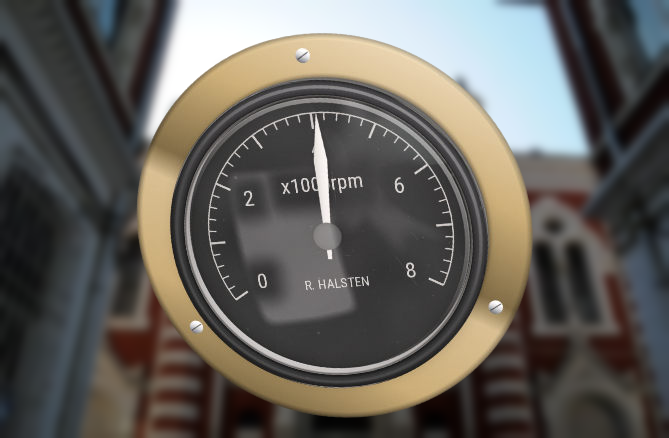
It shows 4100; rpm
